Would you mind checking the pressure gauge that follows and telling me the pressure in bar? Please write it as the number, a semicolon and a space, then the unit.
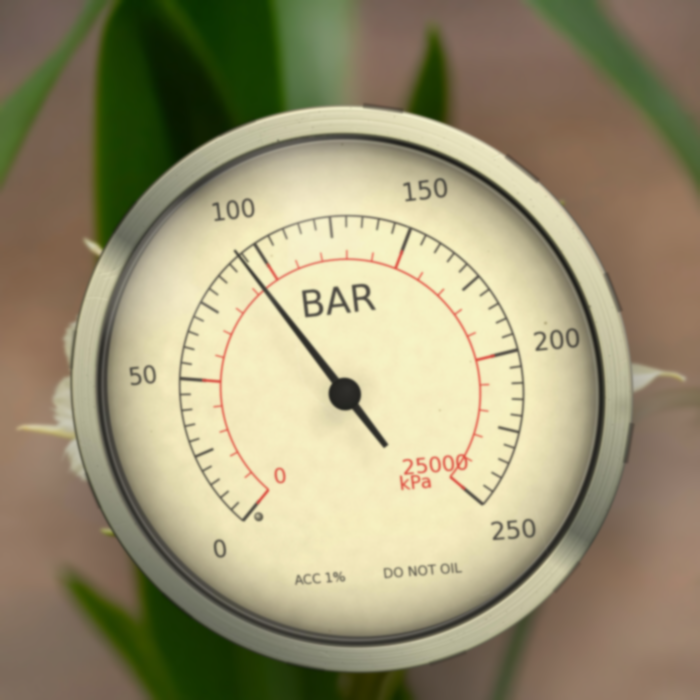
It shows 95; bar
